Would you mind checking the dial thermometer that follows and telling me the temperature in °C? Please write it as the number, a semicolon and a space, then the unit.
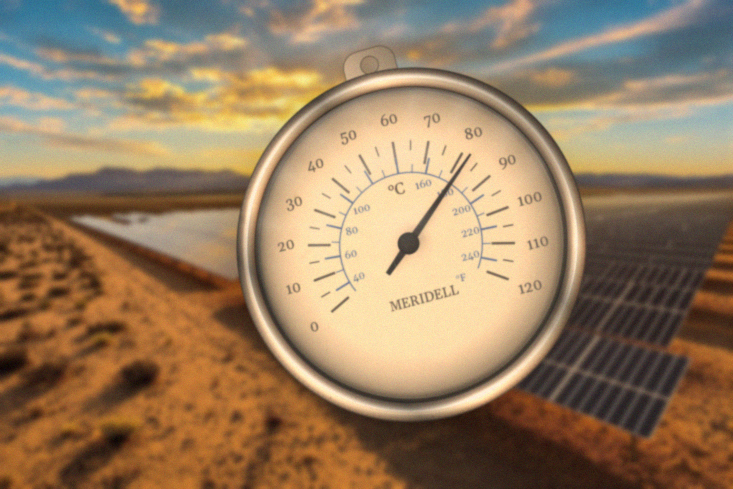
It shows 82.5; °C
